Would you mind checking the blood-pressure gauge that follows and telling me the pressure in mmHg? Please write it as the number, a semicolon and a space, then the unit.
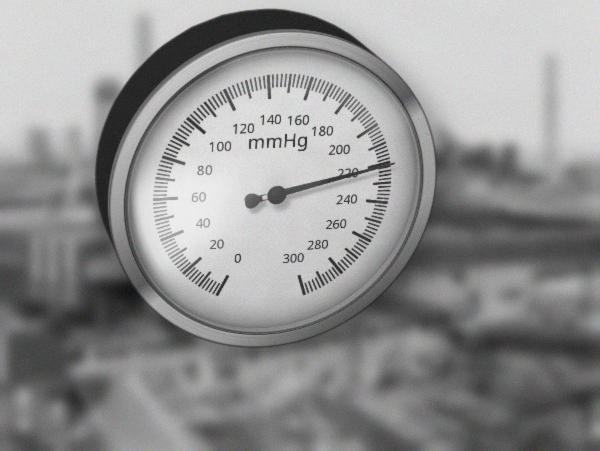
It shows 220; mmHg
